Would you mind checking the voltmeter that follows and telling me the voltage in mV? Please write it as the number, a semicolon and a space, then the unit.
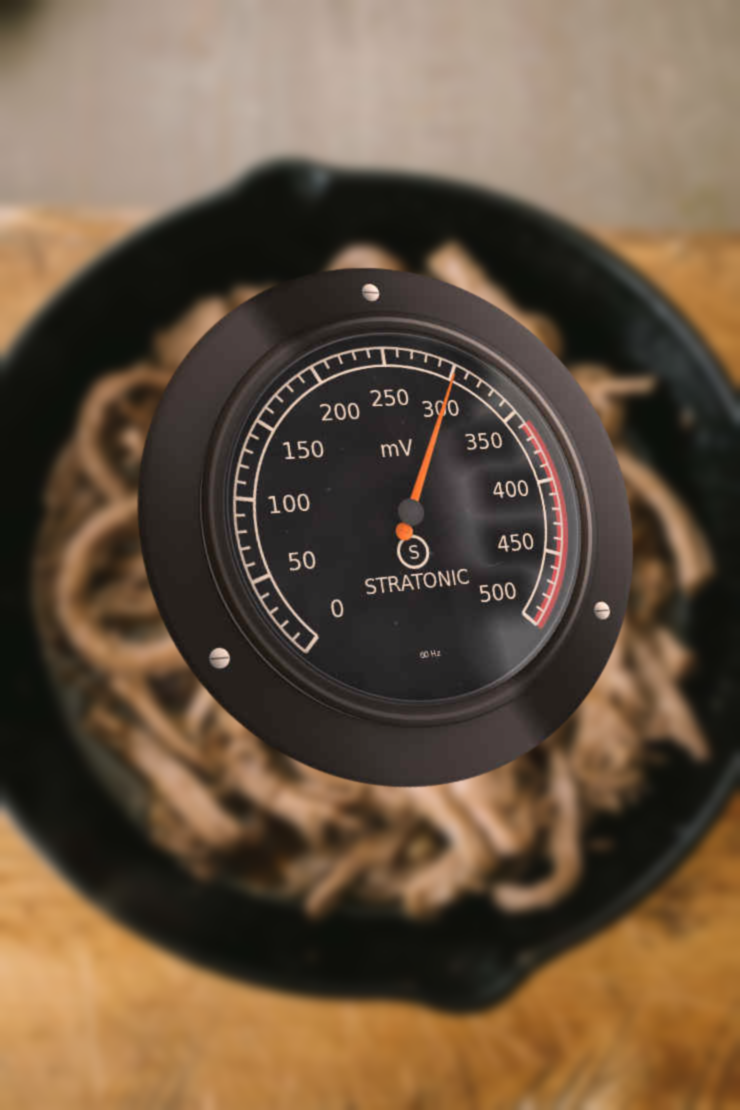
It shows 300; mV
